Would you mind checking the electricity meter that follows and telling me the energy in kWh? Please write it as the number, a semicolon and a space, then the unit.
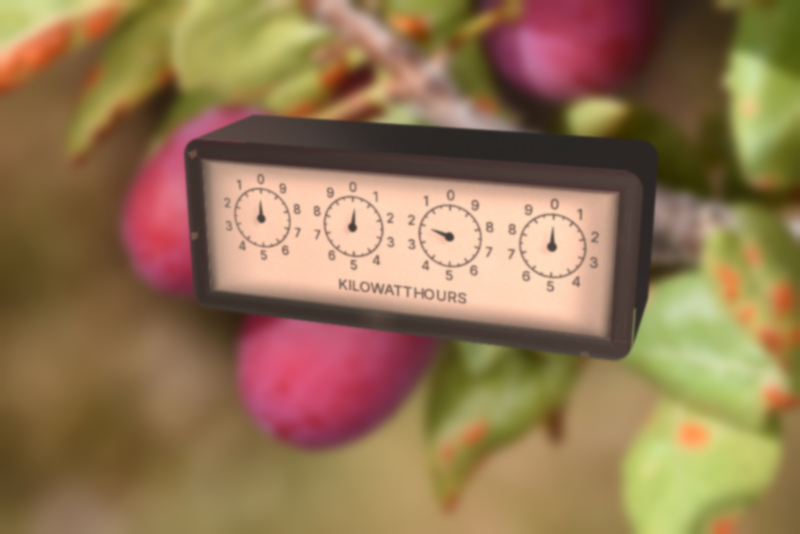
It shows 20; kWh
